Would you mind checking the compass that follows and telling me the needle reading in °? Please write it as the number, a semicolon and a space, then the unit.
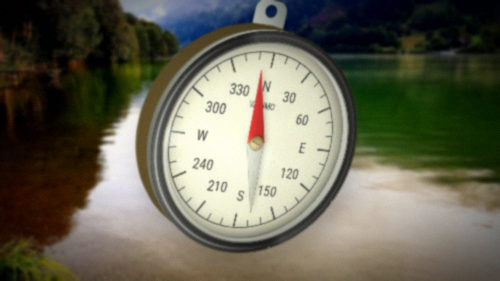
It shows 350; °
